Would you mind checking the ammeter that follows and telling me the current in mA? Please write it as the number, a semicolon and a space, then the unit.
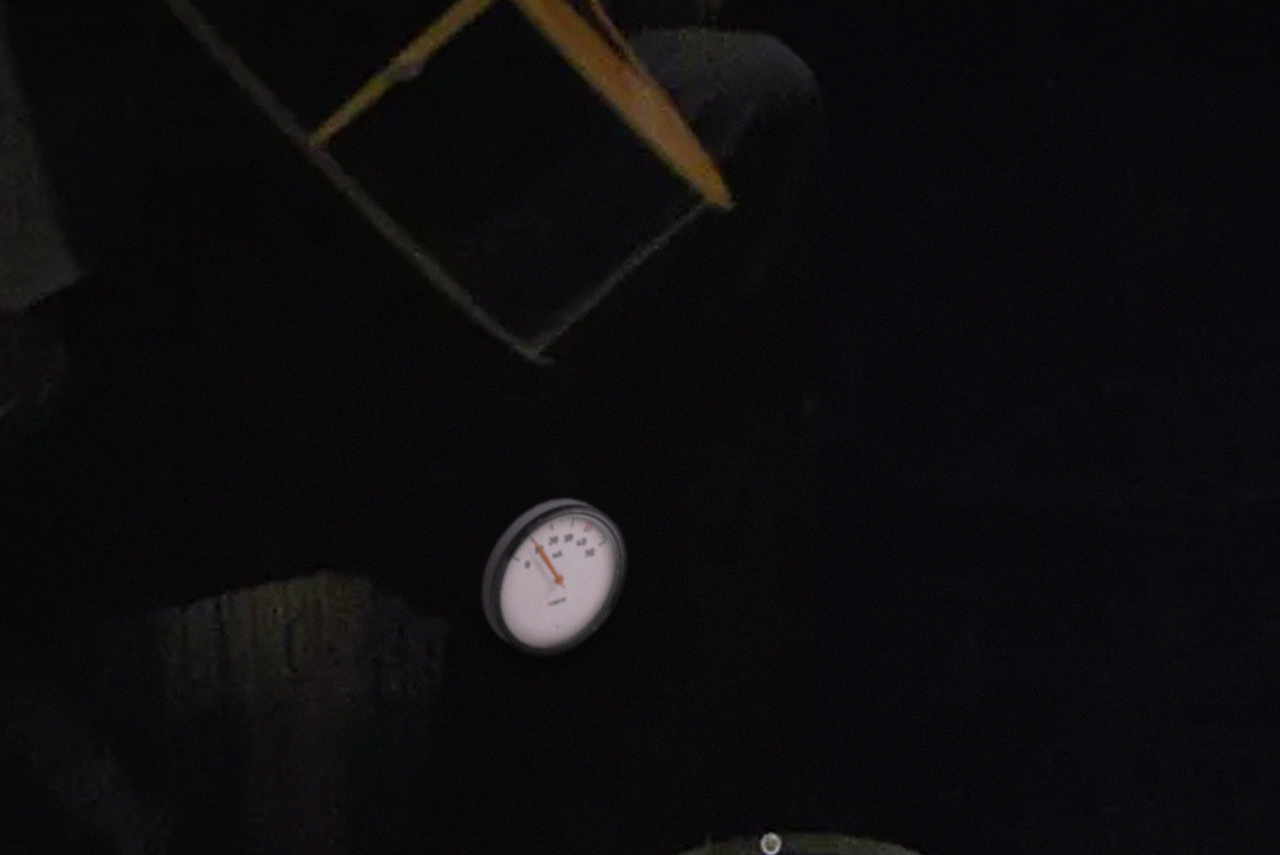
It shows 10; mA
